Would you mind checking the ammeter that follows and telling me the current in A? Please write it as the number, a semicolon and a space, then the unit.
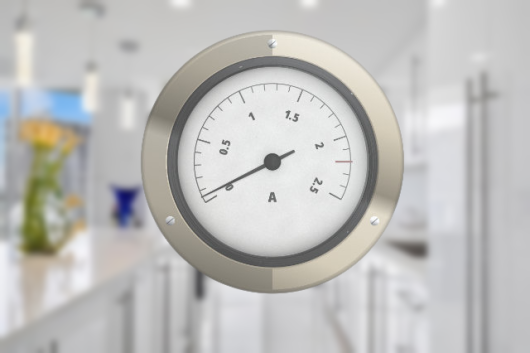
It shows 0.05; A
